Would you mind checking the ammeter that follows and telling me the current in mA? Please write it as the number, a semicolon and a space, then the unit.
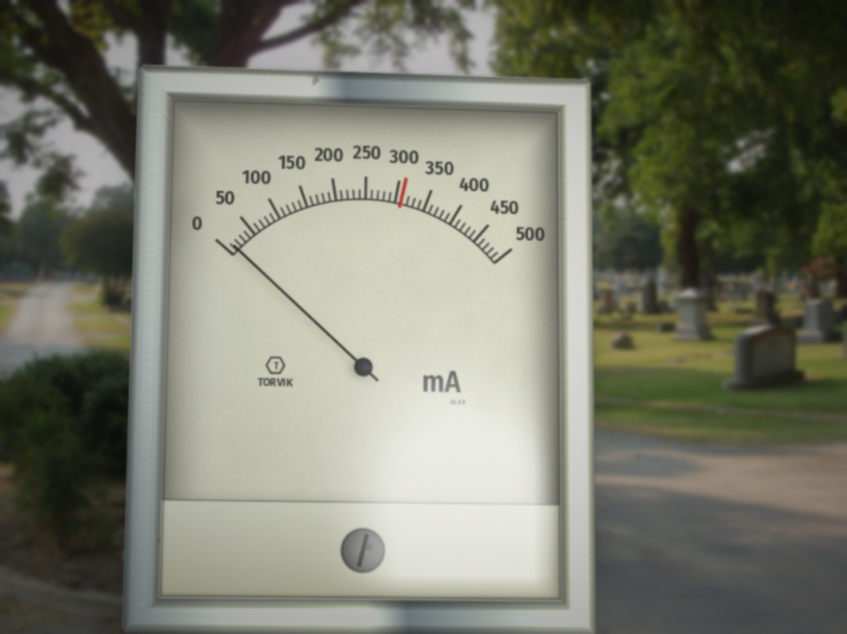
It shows 10; mA
